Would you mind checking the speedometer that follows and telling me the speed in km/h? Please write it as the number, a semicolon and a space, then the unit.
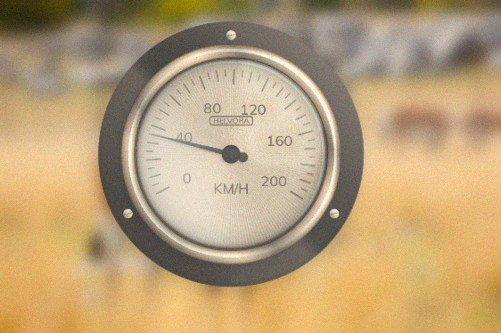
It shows 35; km/h
